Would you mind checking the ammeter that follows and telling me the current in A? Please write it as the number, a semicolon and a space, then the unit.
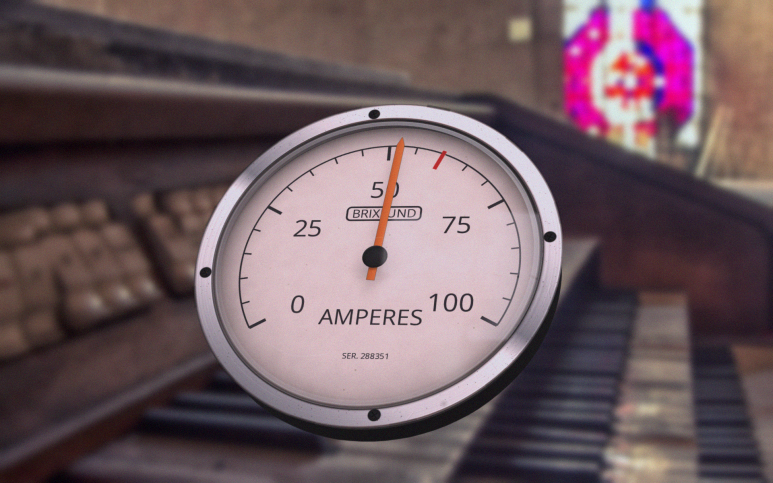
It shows 52.5; A
